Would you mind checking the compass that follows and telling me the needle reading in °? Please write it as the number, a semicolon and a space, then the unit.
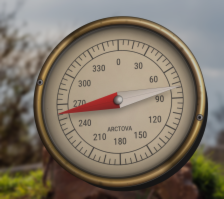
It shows 260; °
